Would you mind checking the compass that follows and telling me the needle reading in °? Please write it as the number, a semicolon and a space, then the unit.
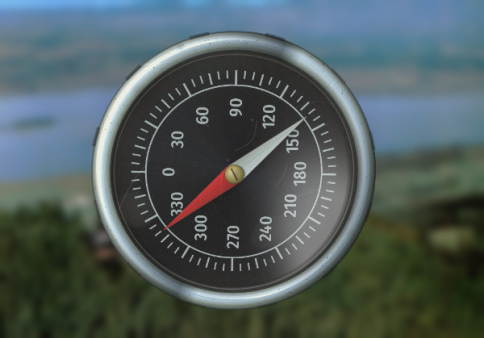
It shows 320; °
